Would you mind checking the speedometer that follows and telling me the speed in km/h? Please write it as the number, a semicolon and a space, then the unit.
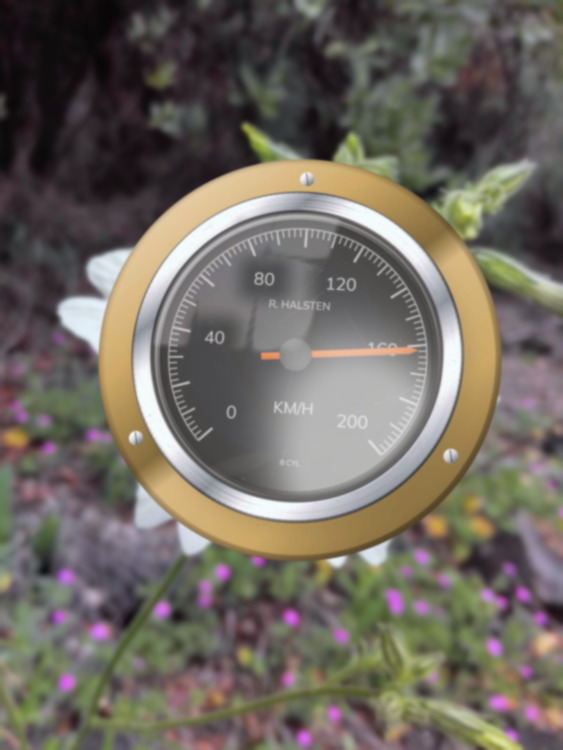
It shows 162; km/h
